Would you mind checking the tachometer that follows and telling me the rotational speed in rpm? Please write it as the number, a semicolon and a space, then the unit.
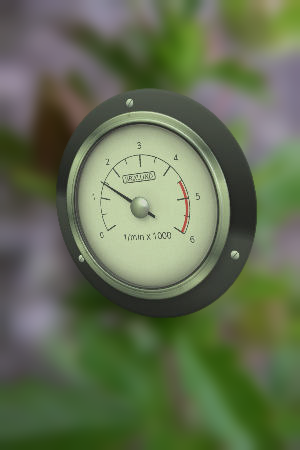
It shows 1500; rpm
